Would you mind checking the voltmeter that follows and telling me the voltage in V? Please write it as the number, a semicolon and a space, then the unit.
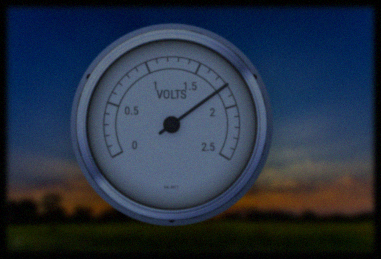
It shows 1.8; V
